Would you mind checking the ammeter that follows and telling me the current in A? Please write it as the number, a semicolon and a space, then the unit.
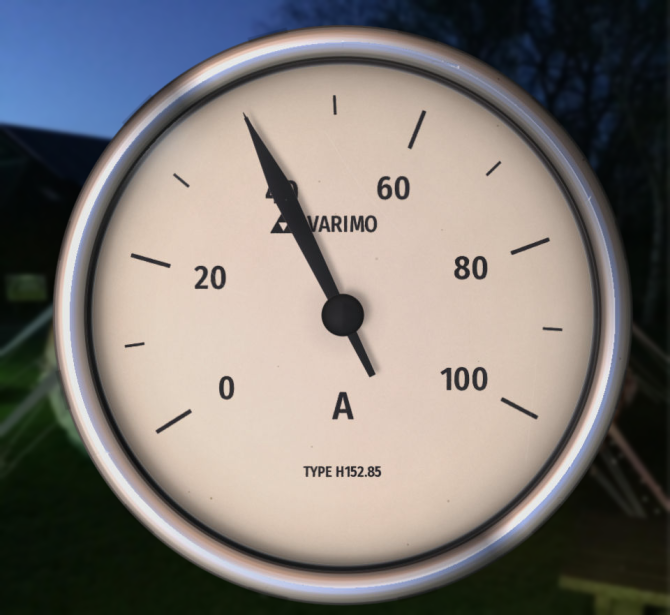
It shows 40; A
